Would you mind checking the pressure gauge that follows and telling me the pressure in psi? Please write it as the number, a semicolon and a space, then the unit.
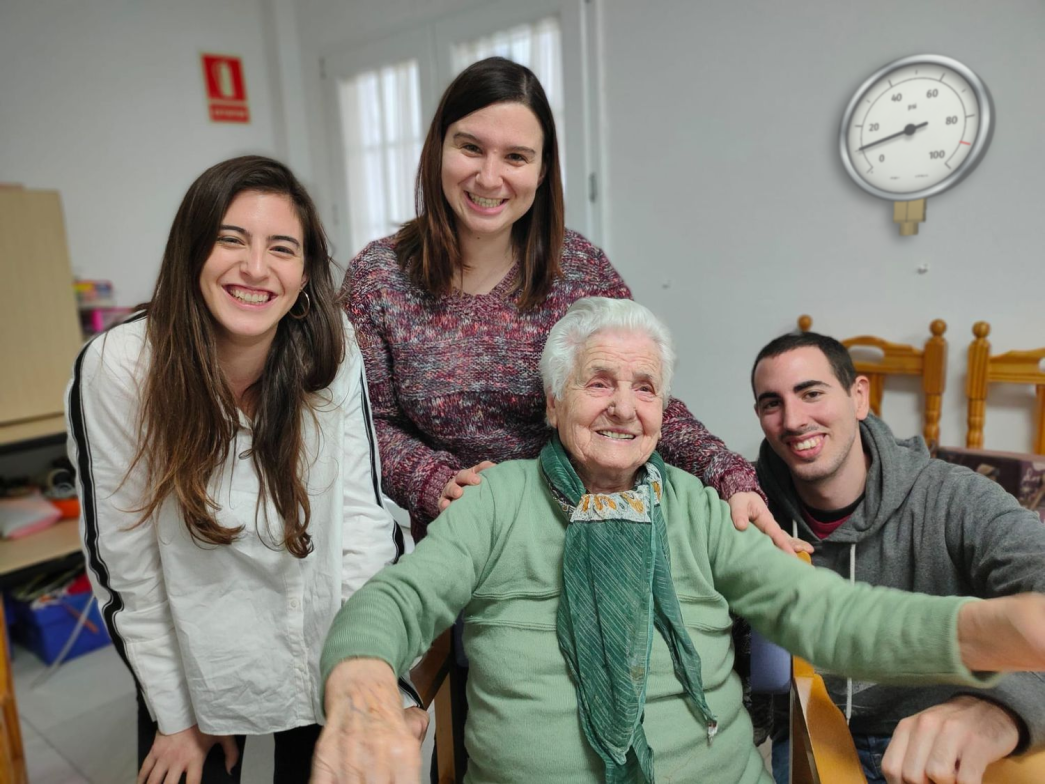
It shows 10; psi
